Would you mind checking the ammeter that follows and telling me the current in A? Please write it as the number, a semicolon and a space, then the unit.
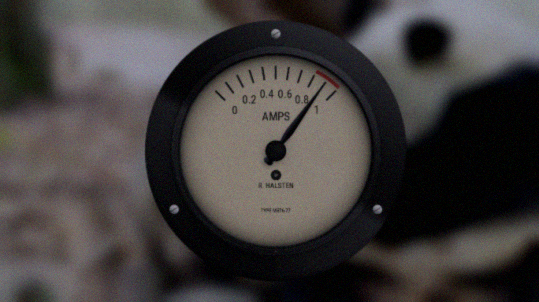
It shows 0.9; A
